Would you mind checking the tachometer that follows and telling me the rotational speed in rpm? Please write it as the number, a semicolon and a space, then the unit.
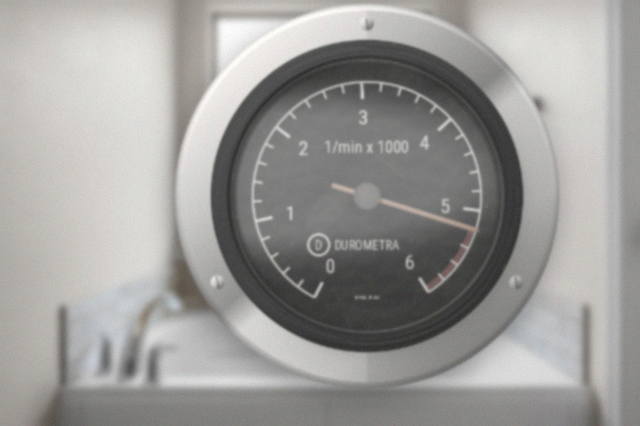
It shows 5200; rpm
